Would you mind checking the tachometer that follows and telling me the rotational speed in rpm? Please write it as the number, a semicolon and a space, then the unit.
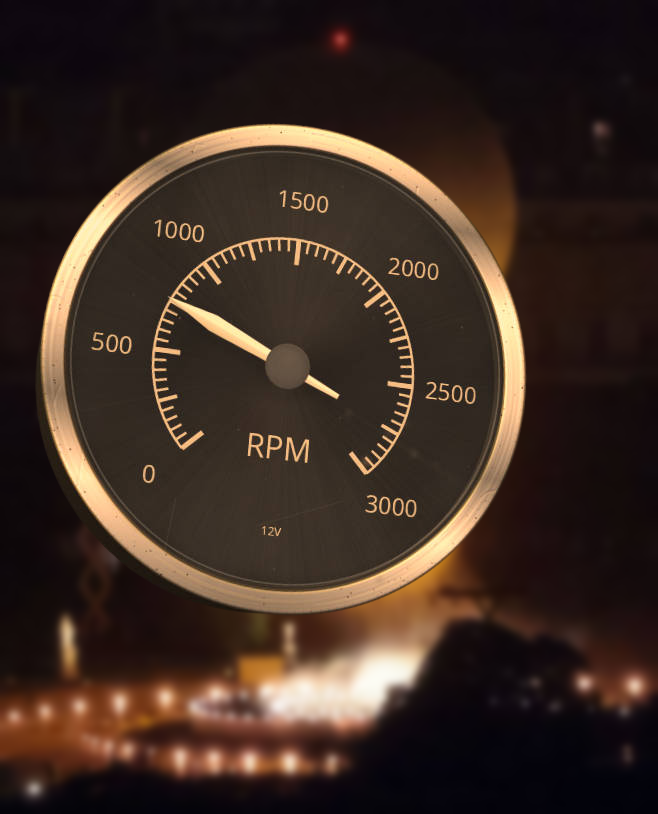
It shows 750; rpm
